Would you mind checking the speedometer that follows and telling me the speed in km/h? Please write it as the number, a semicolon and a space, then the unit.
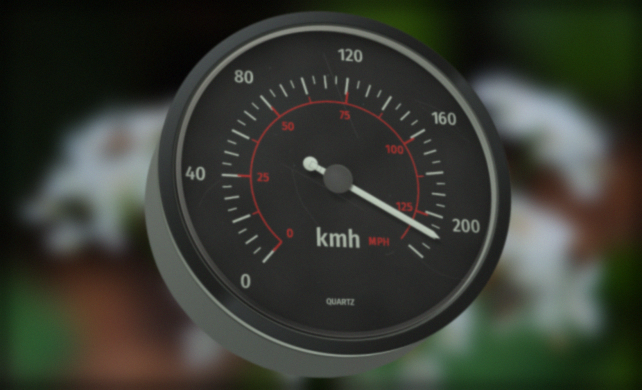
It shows 210; km/h
